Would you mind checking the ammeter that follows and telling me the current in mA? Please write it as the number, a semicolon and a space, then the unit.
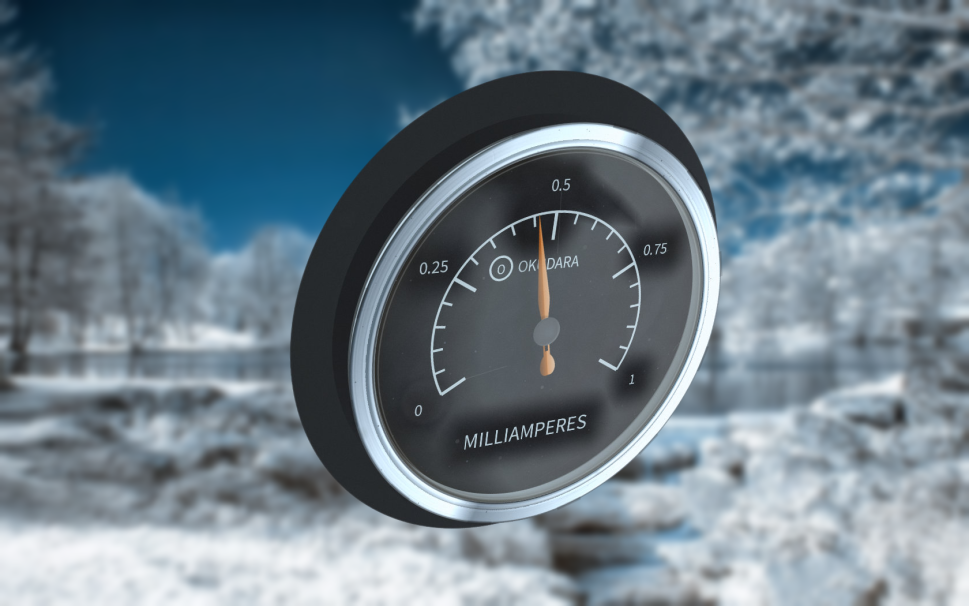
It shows 0.45; mA
